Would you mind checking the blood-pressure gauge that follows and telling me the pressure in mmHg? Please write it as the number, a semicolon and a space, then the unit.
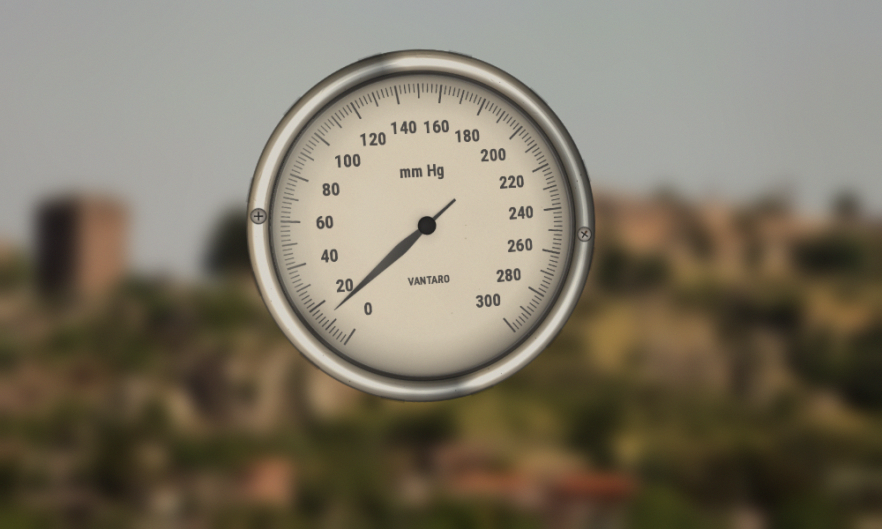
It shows 14; mmHg
